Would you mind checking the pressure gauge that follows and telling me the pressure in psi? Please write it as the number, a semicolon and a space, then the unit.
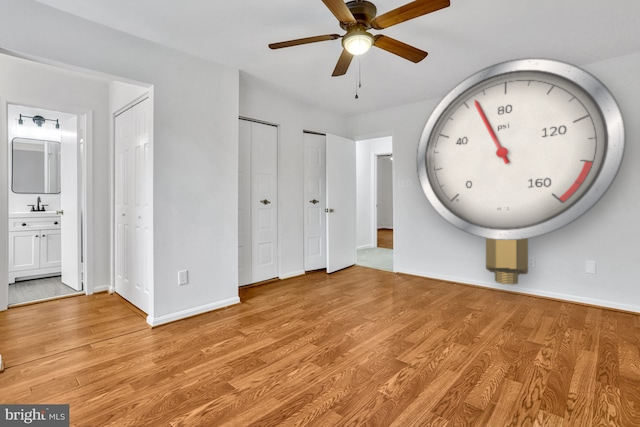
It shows 65; psi
